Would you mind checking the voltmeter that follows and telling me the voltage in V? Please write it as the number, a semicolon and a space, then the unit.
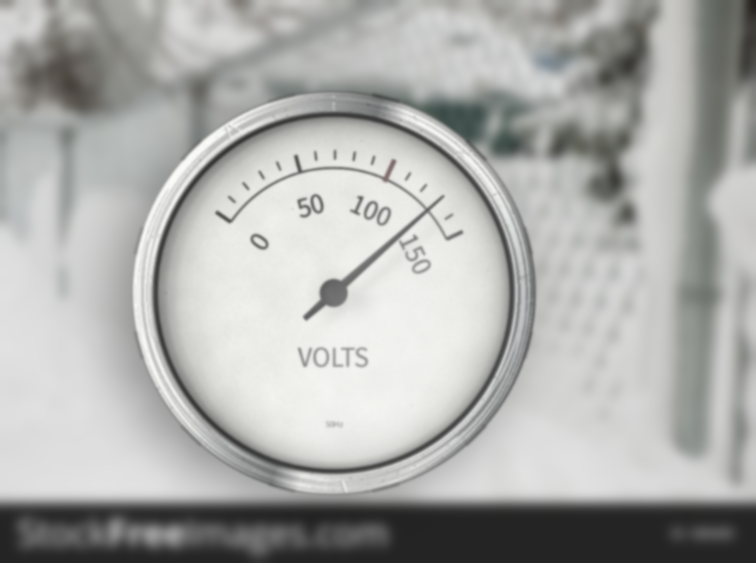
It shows 130; V
